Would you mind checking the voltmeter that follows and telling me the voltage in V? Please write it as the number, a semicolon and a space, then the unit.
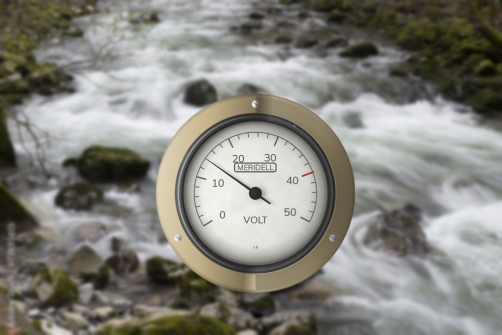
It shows 14; V
